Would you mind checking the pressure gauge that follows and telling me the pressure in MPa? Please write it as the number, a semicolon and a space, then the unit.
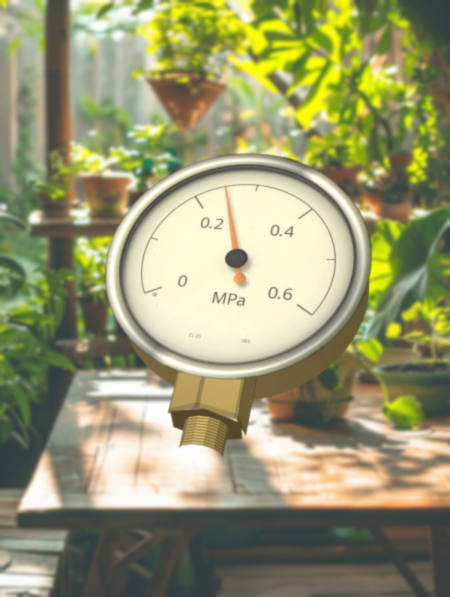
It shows 0.25; MPa
